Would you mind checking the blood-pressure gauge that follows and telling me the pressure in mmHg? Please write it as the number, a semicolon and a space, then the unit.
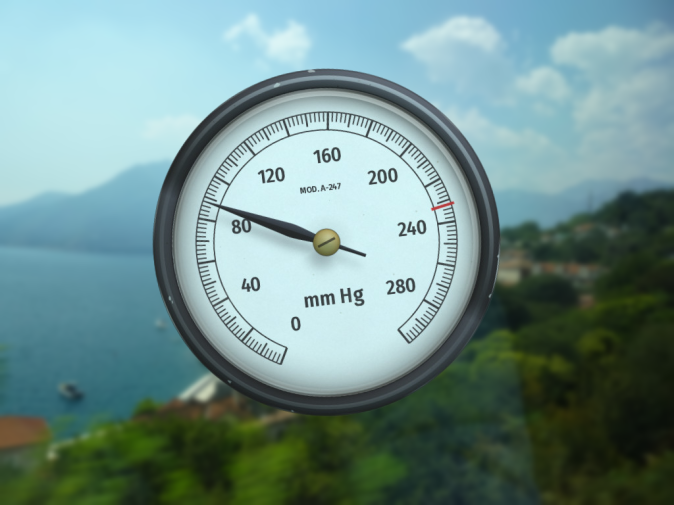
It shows 88; mmHg
